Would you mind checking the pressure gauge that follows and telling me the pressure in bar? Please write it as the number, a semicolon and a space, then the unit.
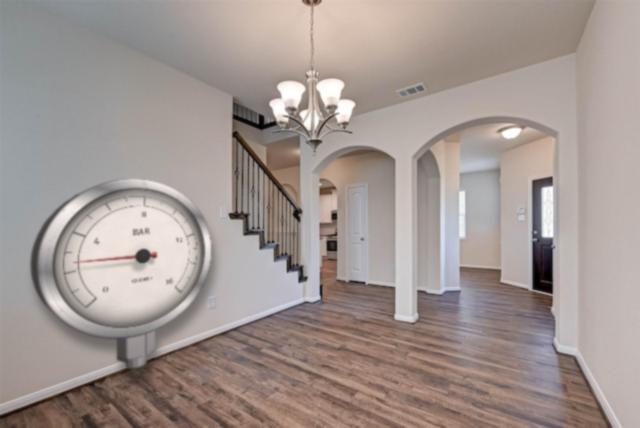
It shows 2.5; bar
